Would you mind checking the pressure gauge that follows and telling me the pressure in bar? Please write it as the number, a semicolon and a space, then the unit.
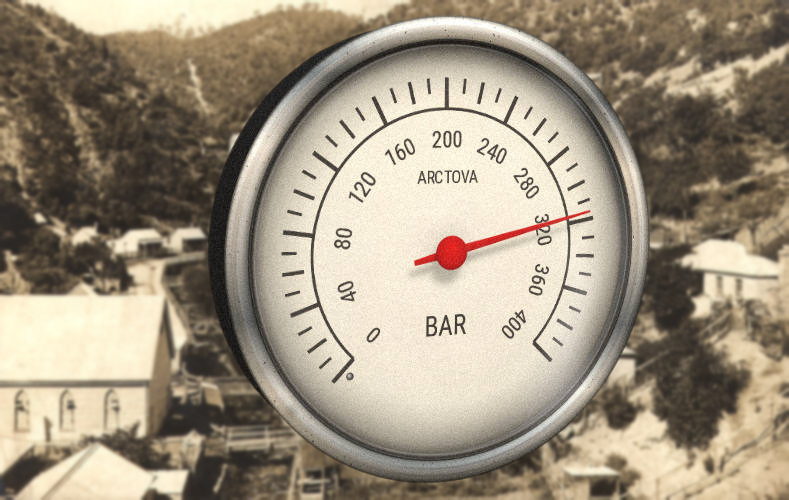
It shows 315; bar
